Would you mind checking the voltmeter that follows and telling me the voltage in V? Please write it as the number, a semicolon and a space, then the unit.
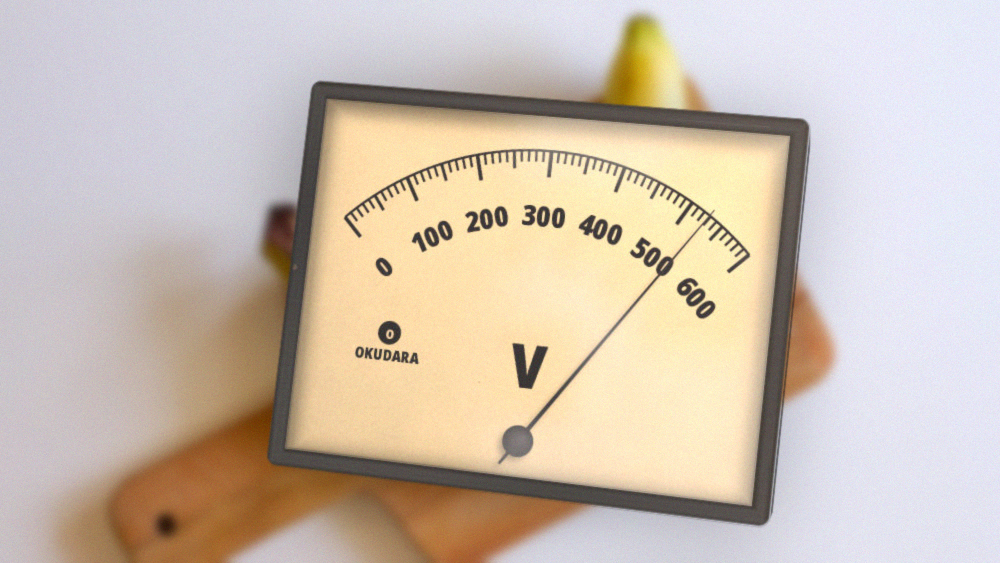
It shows 530; V
